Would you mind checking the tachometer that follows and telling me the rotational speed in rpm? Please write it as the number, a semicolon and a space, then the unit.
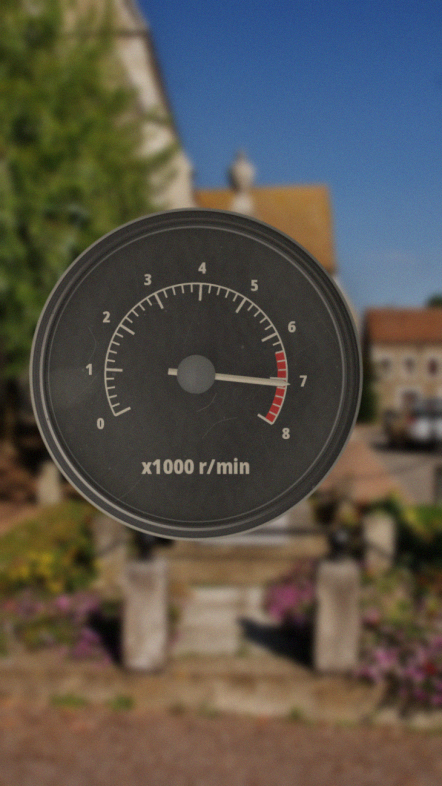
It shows 7100; rpm
